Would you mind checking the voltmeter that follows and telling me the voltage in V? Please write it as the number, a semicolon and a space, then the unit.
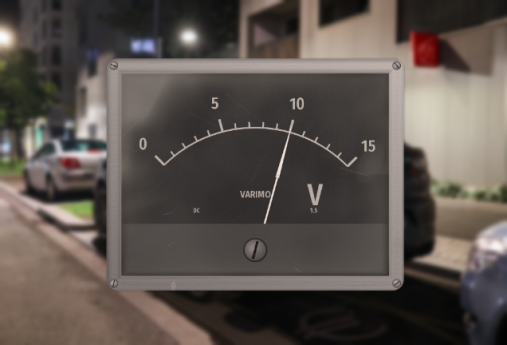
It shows 10; V
